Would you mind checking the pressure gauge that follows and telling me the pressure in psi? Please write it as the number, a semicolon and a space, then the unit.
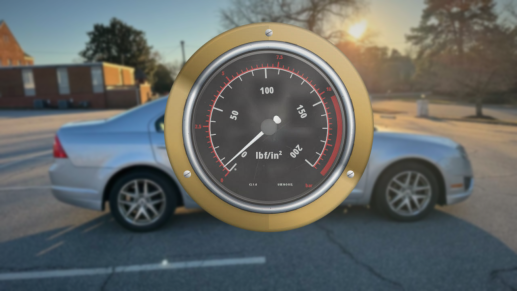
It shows 5; psi
